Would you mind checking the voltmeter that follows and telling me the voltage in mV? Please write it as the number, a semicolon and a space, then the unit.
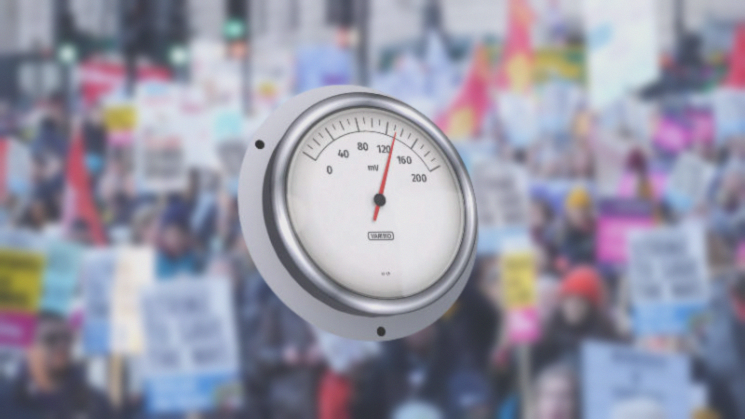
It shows 130; mV
